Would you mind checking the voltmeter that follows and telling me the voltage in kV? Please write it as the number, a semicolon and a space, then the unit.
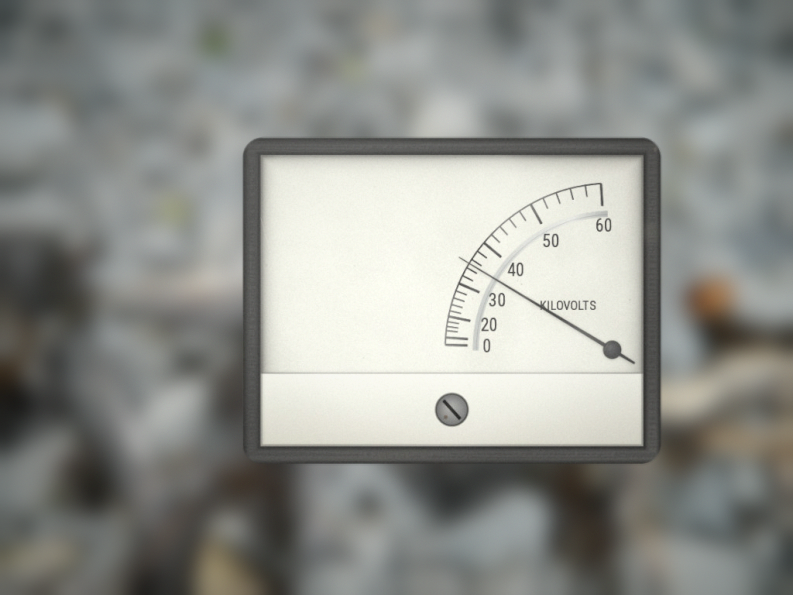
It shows 35; kV
